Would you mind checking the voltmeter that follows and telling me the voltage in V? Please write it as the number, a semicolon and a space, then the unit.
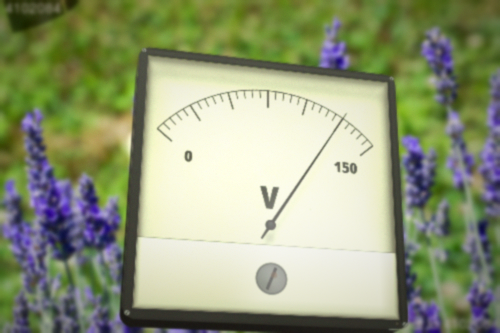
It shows 125; V
